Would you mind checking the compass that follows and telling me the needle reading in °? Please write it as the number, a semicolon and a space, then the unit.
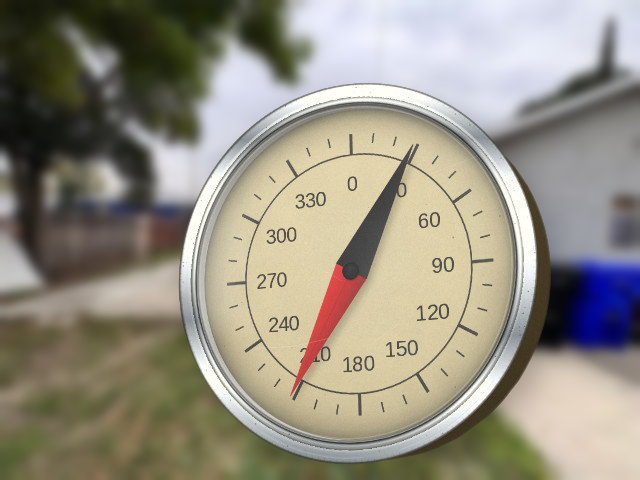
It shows 210; °
